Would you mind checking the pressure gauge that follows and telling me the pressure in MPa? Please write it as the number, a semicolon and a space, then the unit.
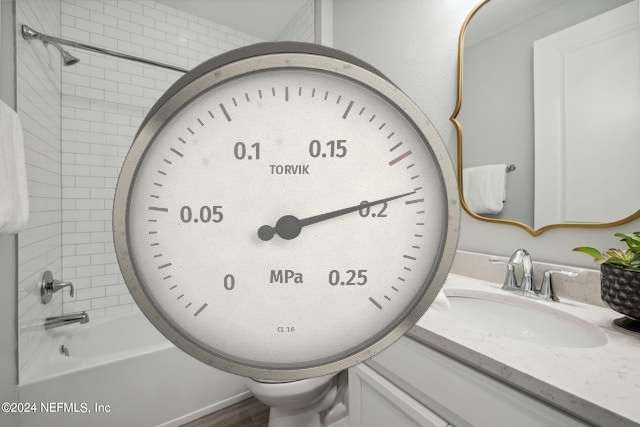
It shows 0.195; MPa
